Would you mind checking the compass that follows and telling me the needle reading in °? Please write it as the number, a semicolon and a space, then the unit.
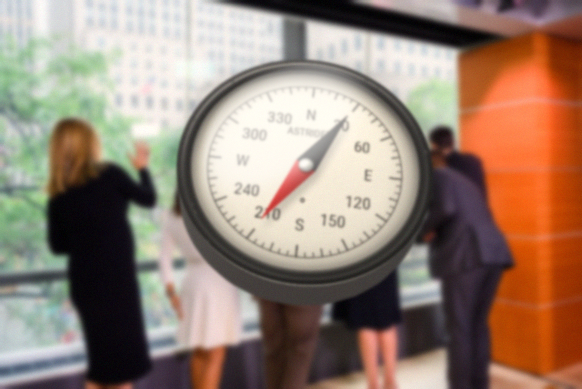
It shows 210; °
